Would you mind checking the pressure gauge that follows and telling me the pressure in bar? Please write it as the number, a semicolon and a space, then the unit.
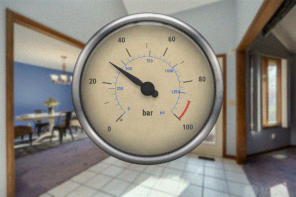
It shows 30; bar
